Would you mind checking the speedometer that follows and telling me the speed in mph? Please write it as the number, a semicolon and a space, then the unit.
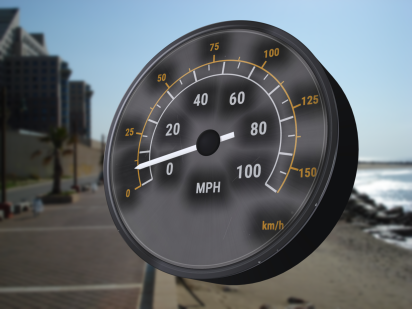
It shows 5; mph
